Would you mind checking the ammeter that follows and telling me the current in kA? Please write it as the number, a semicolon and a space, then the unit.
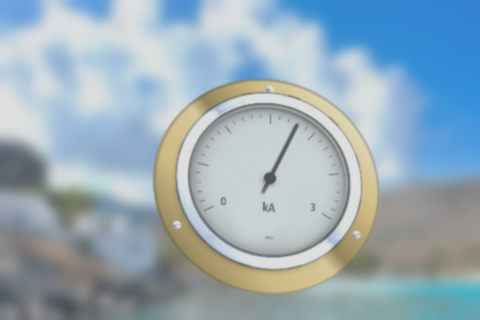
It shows 1.8; kA
